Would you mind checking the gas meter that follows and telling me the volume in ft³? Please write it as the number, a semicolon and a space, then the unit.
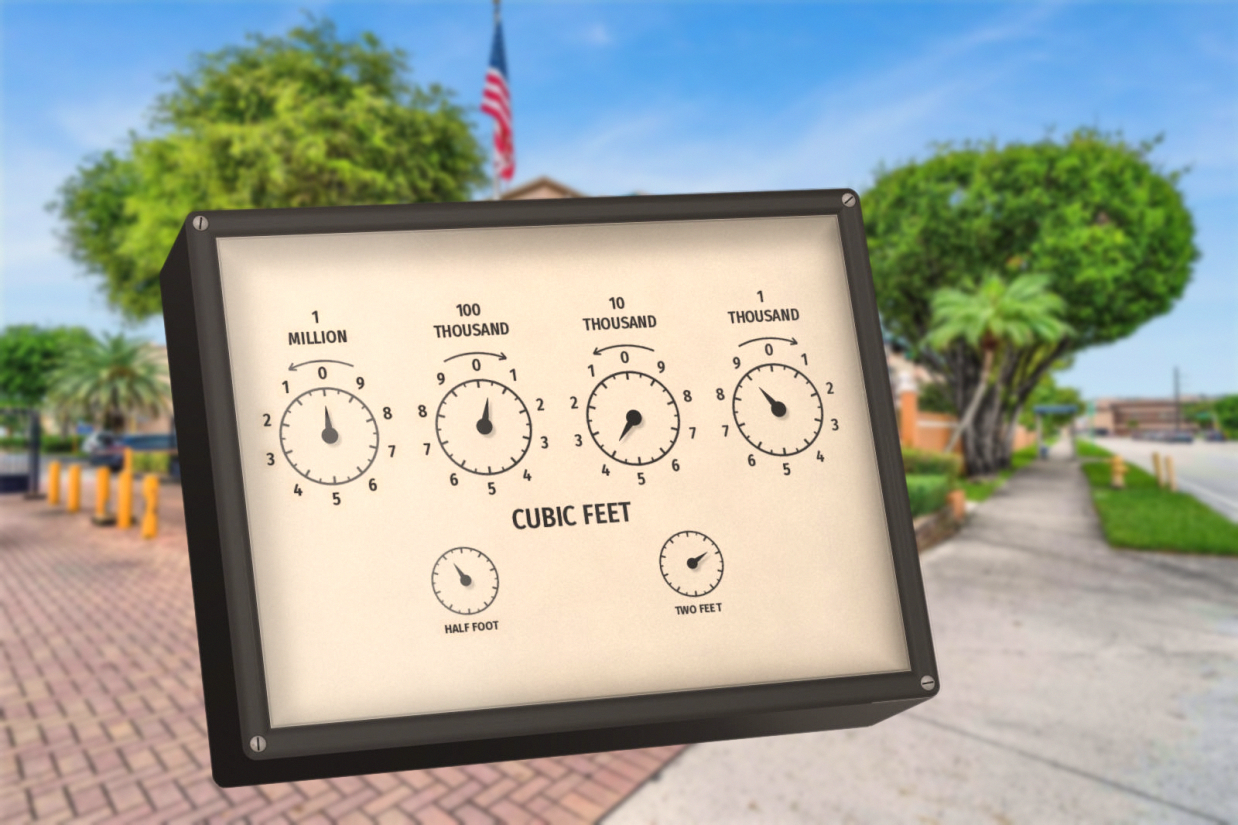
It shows 3900; ft³
